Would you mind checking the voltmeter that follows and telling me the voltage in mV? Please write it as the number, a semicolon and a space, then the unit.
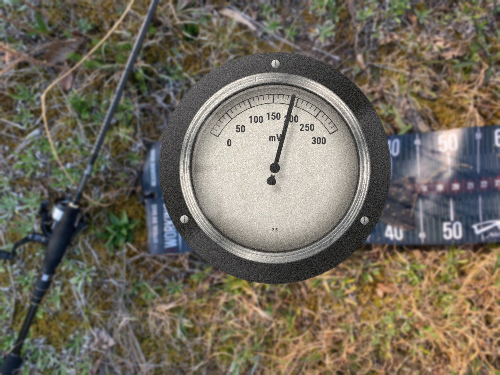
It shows 190; mV
